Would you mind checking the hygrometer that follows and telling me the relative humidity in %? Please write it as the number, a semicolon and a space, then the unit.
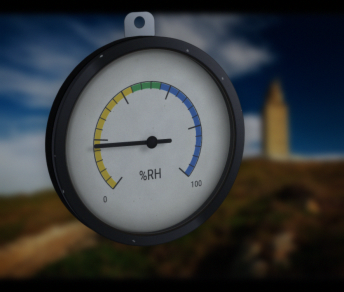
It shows 18; %
